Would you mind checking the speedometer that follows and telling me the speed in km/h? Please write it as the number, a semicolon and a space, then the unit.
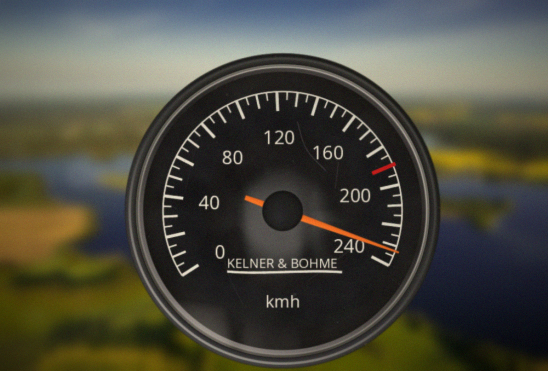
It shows 232.5; km/h
